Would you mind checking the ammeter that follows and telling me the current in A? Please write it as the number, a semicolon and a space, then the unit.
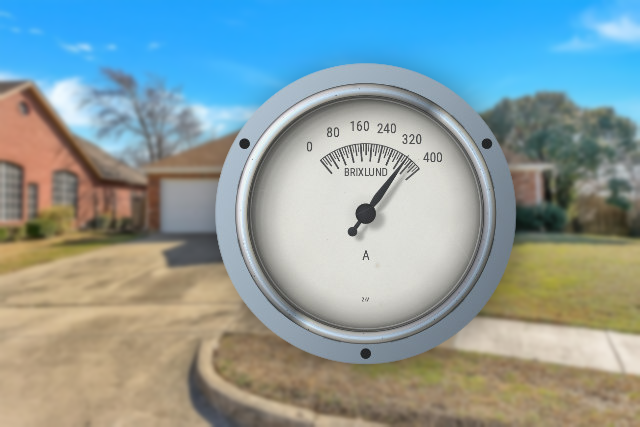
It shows 340; A
